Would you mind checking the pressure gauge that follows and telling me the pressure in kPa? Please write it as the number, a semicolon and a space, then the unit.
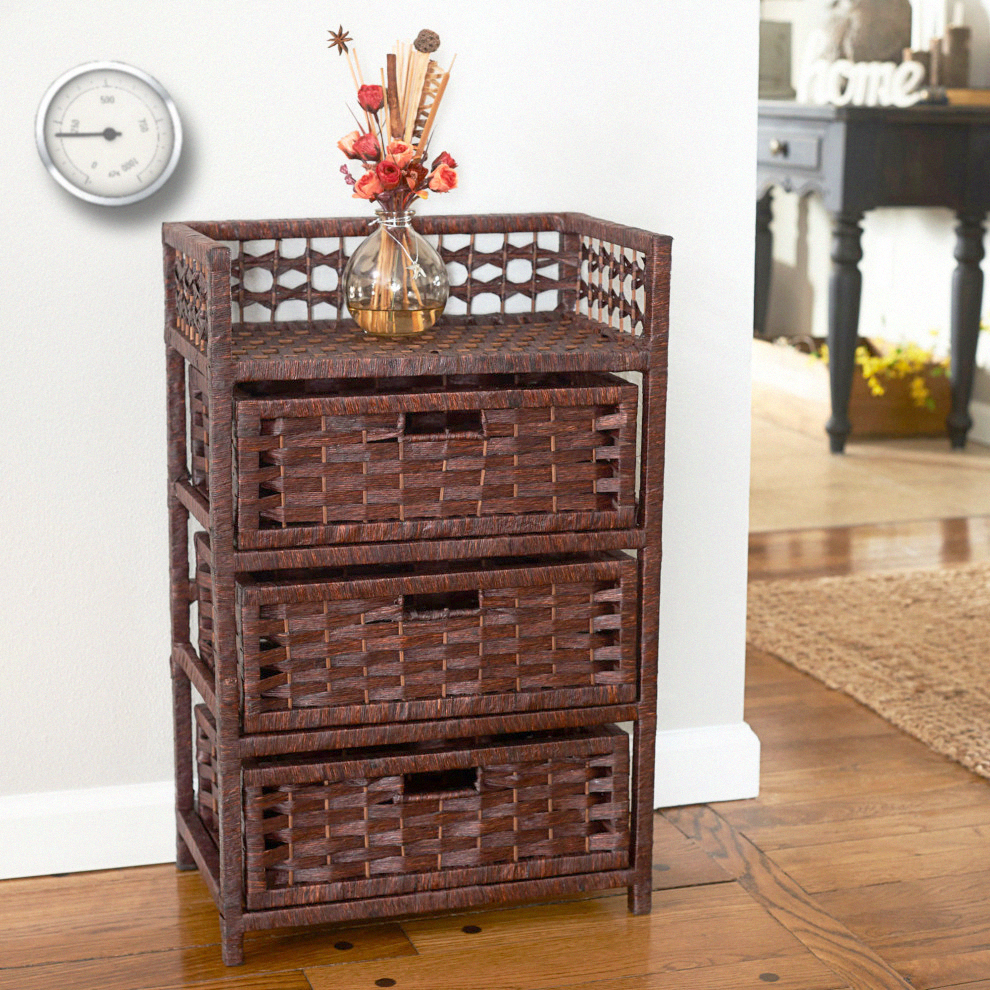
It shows 200; kPa
